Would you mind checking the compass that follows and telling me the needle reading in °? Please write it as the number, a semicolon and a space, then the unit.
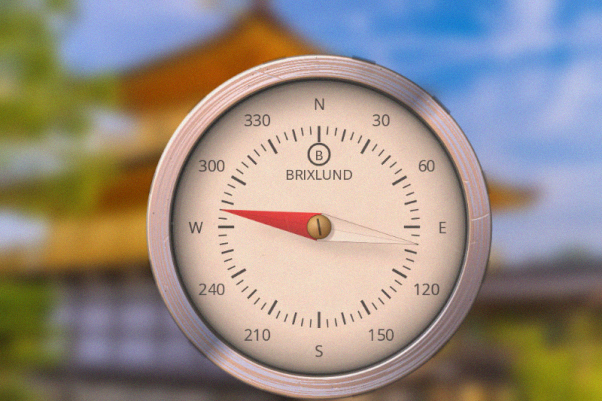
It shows 280; °
